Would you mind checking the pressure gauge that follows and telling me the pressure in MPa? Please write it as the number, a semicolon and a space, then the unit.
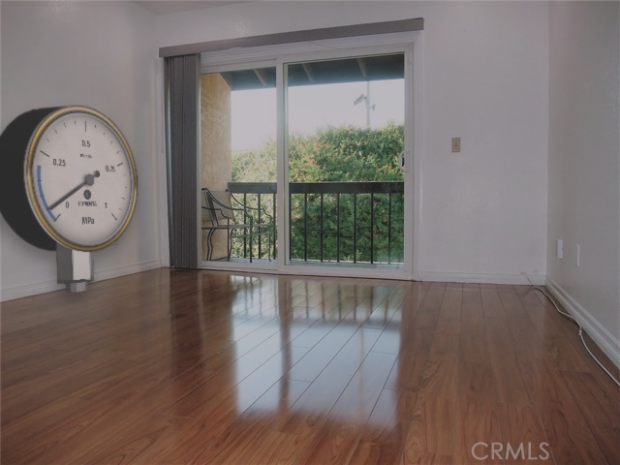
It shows 0.05; MPa
